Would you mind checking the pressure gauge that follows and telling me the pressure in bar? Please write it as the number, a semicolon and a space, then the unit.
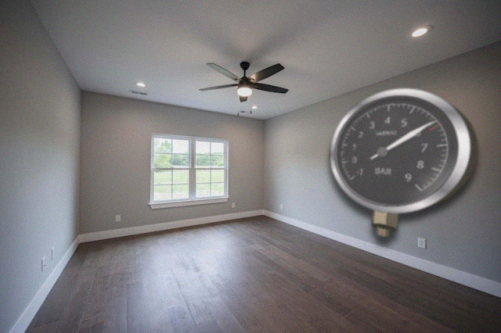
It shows 6; bar
